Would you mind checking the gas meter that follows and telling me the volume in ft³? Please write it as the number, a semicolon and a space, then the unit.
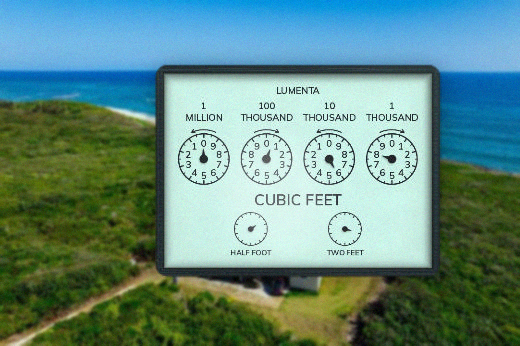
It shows 5800; ft³
